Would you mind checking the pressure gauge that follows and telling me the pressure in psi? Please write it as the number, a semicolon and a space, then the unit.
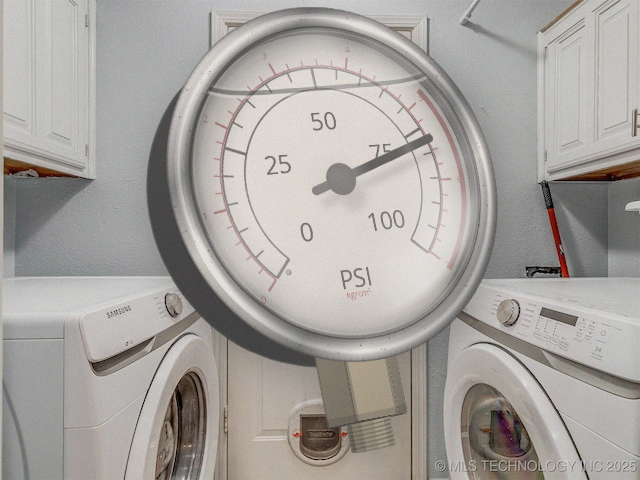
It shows 77.5; psi
